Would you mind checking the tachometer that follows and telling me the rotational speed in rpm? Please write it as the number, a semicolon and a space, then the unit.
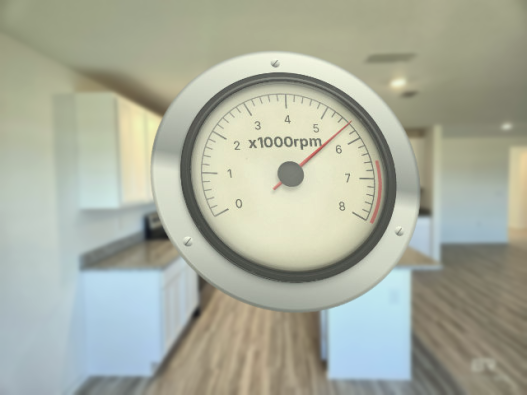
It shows 5600; rpm
